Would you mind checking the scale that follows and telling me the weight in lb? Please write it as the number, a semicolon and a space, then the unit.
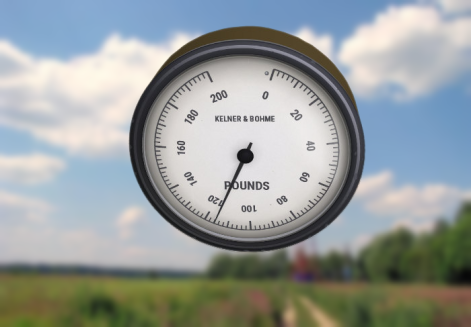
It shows 116; lb
